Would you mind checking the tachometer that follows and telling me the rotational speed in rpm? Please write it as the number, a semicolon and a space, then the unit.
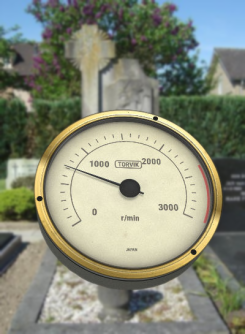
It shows 700; rpm
